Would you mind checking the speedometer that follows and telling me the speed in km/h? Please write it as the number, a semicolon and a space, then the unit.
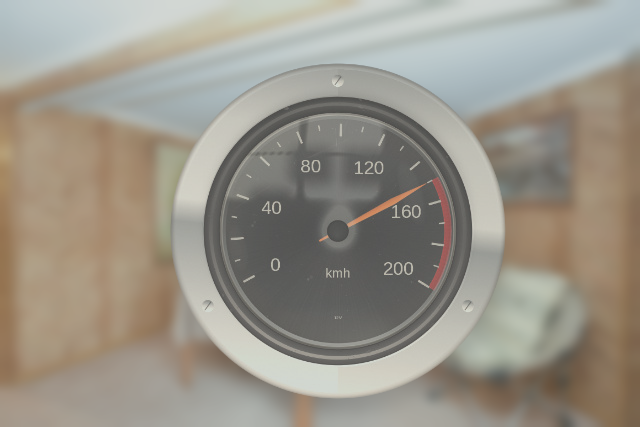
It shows 150; km/h
